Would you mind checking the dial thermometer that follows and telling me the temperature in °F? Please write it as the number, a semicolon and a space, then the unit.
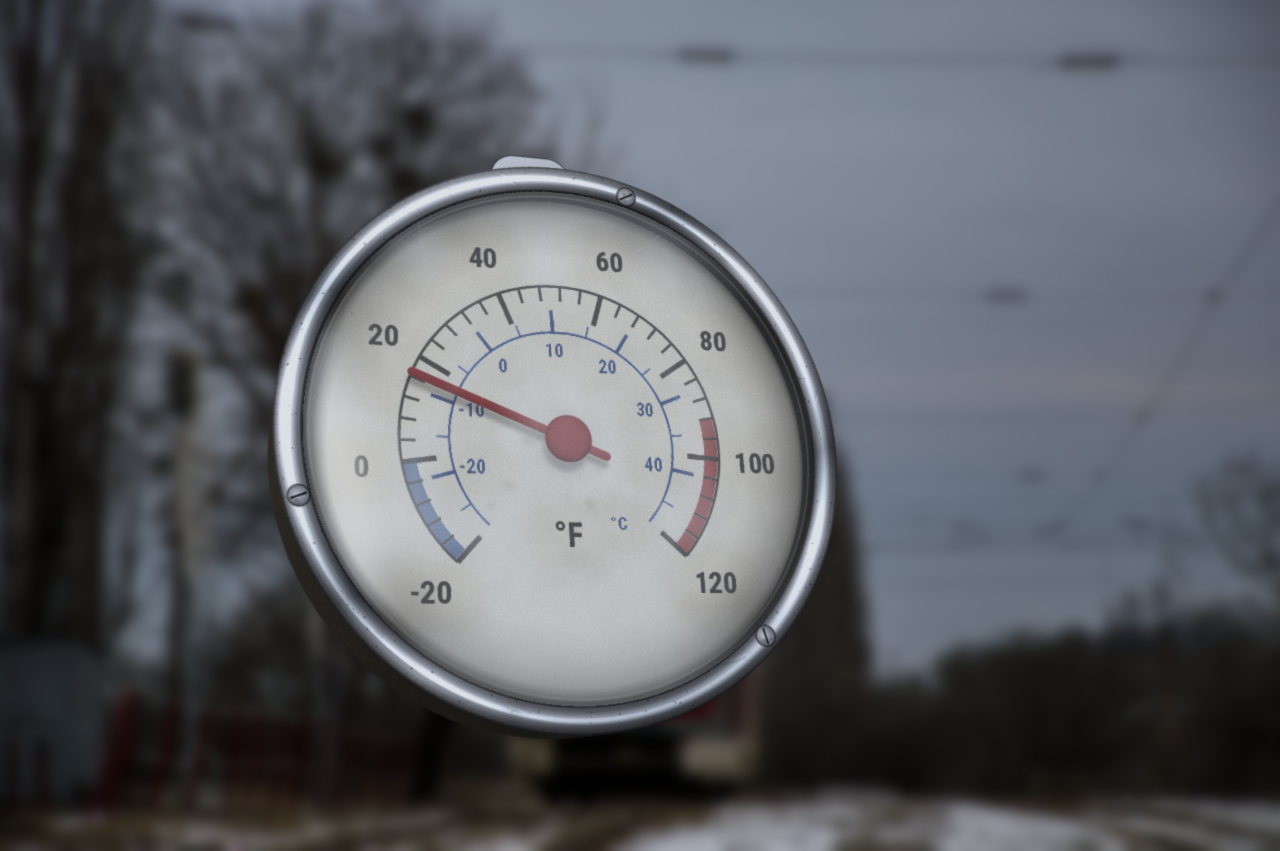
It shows 16; °F
